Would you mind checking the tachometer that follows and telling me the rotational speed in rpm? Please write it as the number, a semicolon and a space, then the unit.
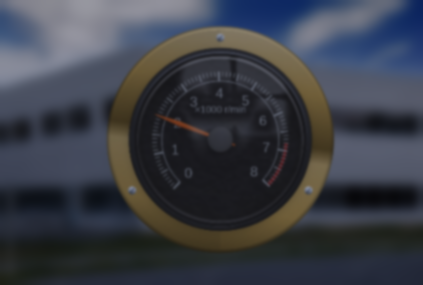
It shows 2000; rpm
